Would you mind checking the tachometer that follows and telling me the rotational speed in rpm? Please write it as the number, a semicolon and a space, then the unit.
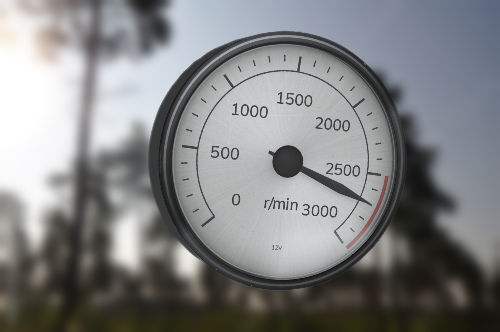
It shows 2700; rpm
